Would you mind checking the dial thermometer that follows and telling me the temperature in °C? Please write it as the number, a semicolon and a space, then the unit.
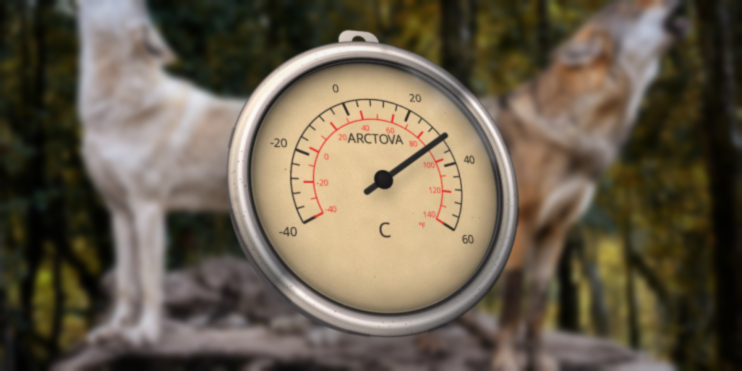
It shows 32; °C
